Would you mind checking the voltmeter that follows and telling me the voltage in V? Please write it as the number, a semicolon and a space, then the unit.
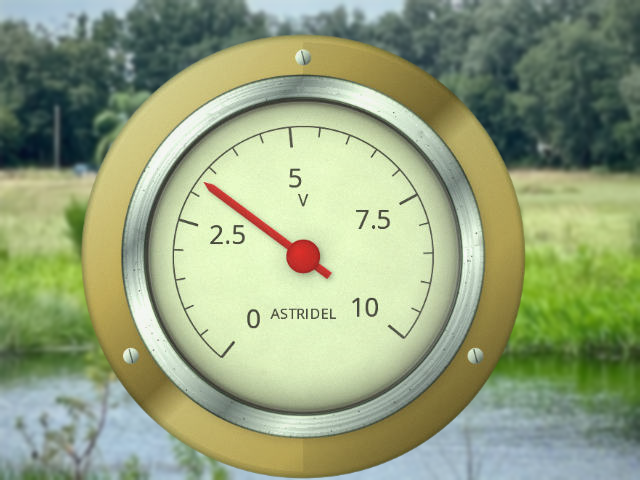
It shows 3.25; V
